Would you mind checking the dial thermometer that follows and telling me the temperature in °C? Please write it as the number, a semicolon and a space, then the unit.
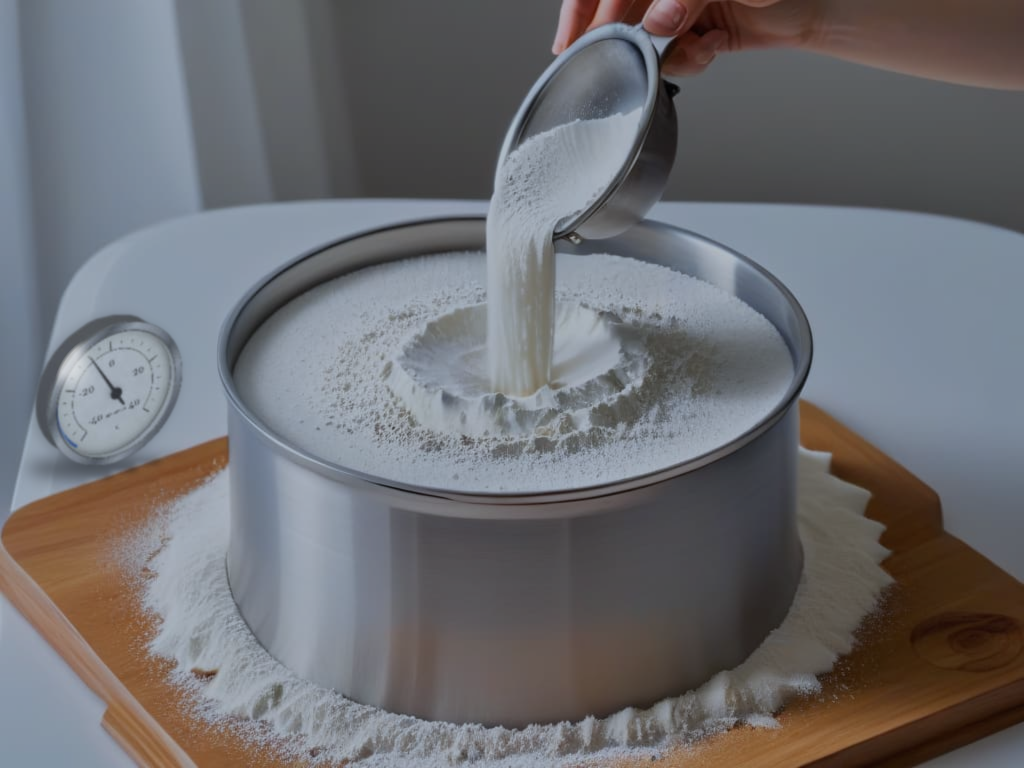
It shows -8; °C
